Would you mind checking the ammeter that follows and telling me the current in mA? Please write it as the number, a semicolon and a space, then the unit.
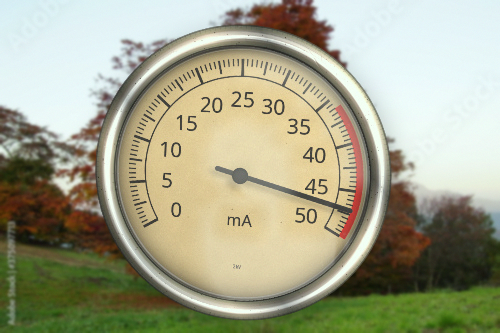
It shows 47; mA
